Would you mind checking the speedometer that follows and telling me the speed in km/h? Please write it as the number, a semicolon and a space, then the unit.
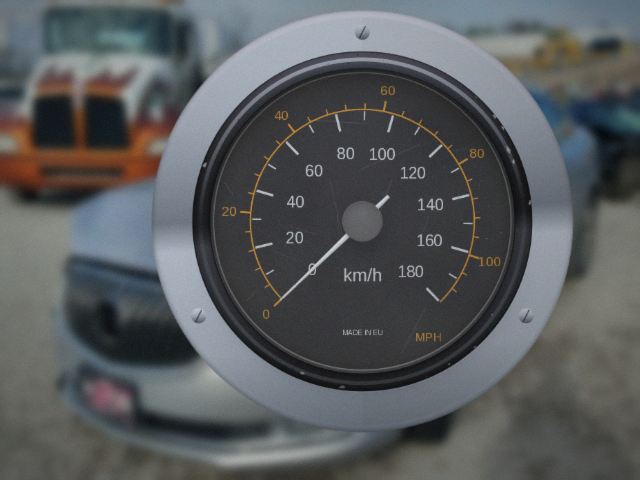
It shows 0; km/h
